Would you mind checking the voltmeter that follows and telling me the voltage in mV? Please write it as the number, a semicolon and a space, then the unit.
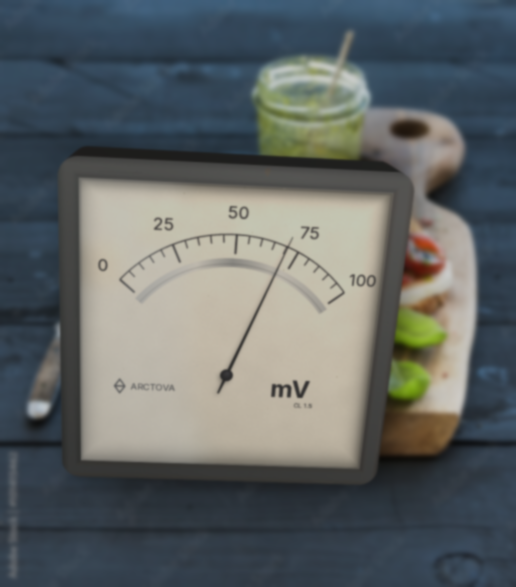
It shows 70; mV
